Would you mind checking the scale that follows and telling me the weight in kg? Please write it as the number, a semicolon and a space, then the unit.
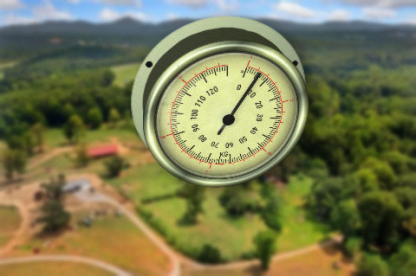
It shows 5; kg
